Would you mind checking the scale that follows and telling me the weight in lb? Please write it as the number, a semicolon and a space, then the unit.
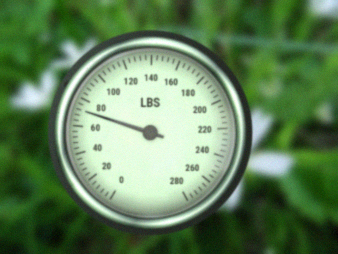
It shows 72; lb
